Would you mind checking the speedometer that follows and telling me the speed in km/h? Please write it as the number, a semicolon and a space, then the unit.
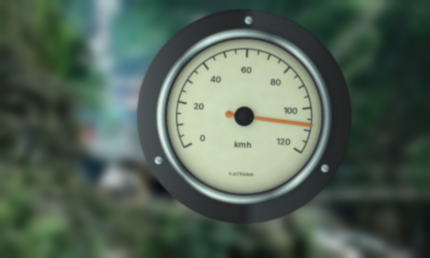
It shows 107.5; km/h
